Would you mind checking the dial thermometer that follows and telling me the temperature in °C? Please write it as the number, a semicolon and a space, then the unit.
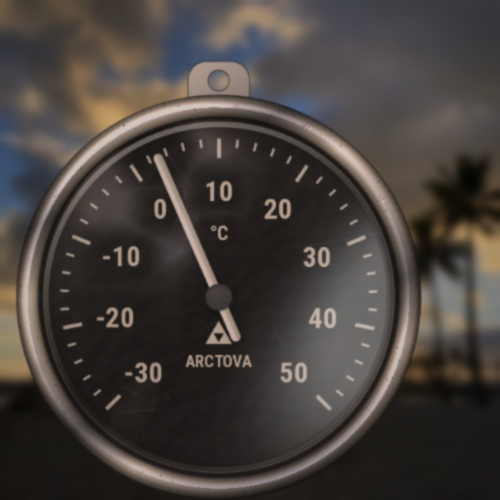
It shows 3; °C
